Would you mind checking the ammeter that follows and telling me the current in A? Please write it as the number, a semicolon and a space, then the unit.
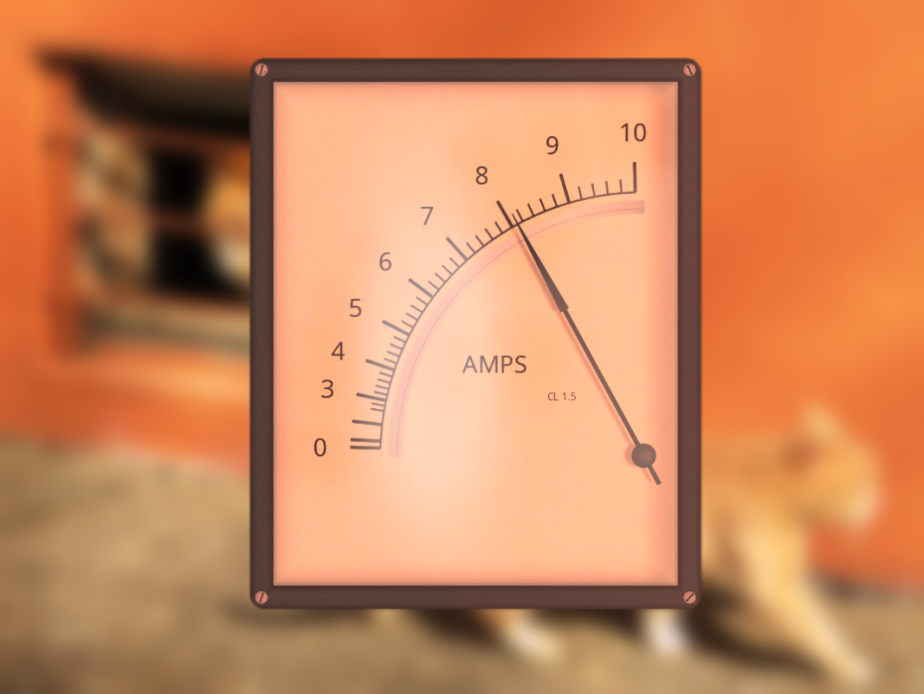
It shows 8.1; A
